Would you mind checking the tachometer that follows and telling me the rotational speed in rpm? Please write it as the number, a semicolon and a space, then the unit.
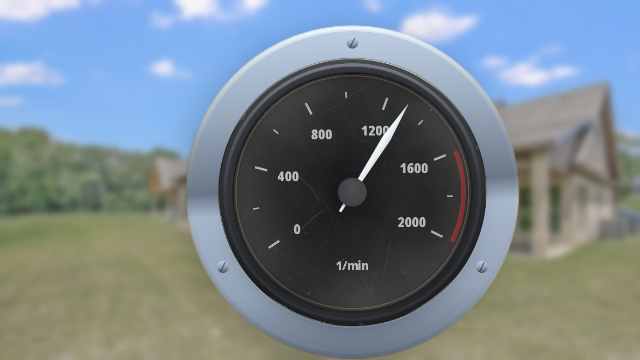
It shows 1300; rpm
